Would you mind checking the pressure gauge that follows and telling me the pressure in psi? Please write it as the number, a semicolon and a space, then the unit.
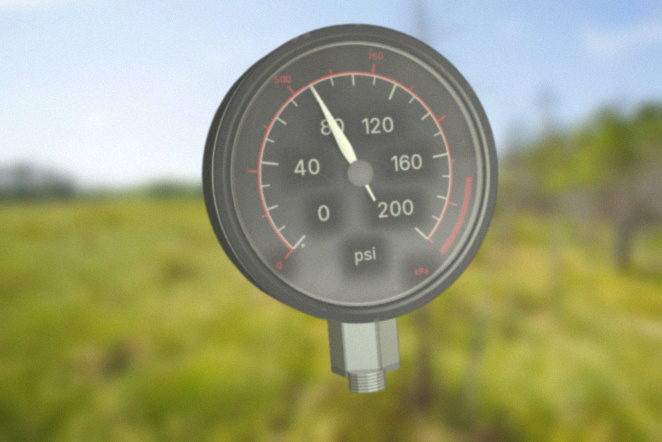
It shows 80; psi
